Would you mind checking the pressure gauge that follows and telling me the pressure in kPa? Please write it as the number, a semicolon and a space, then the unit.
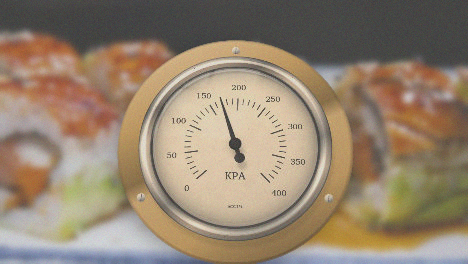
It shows 170; kPa
